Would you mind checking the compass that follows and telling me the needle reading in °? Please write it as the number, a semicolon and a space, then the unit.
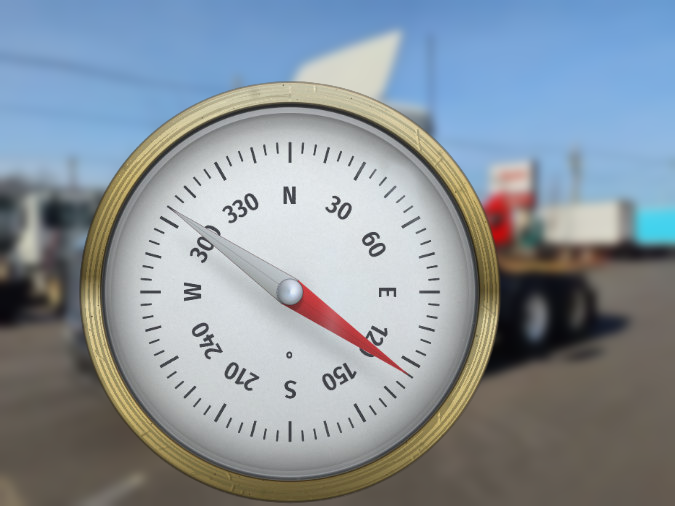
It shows 125; °
